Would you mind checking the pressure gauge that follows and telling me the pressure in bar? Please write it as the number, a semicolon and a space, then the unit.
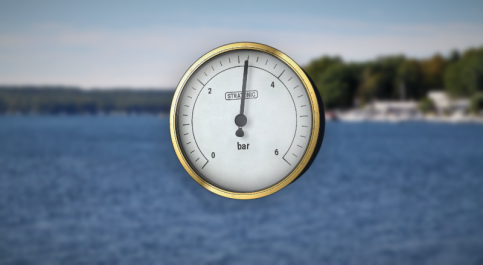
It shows 3.2; bar
